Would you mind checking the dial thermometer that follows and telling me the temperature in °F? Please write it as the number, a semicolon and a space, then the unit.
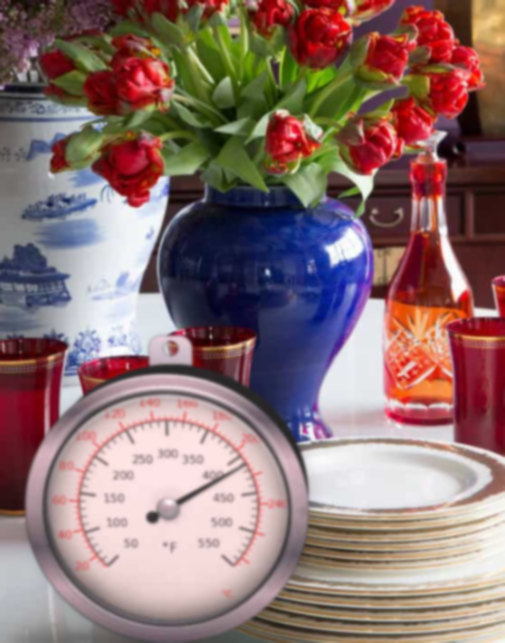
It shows 410; °F
